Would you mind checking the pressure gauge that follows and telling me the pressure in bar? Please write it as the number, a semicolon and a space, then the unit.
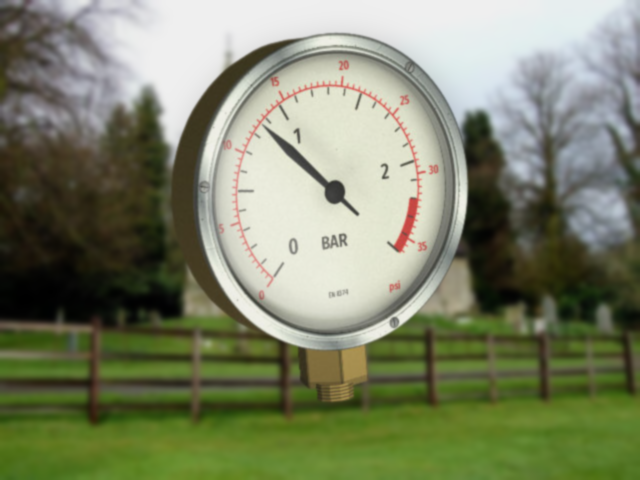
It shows 0.85; bar
